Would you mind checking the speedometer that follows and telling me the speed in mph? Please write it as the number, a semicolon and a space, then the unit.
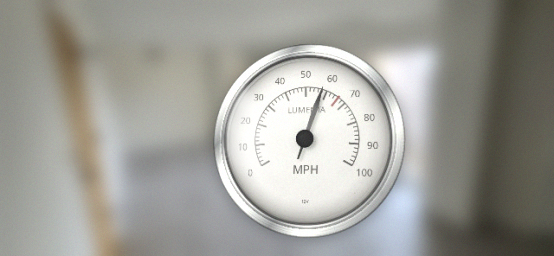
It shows 58; mph
